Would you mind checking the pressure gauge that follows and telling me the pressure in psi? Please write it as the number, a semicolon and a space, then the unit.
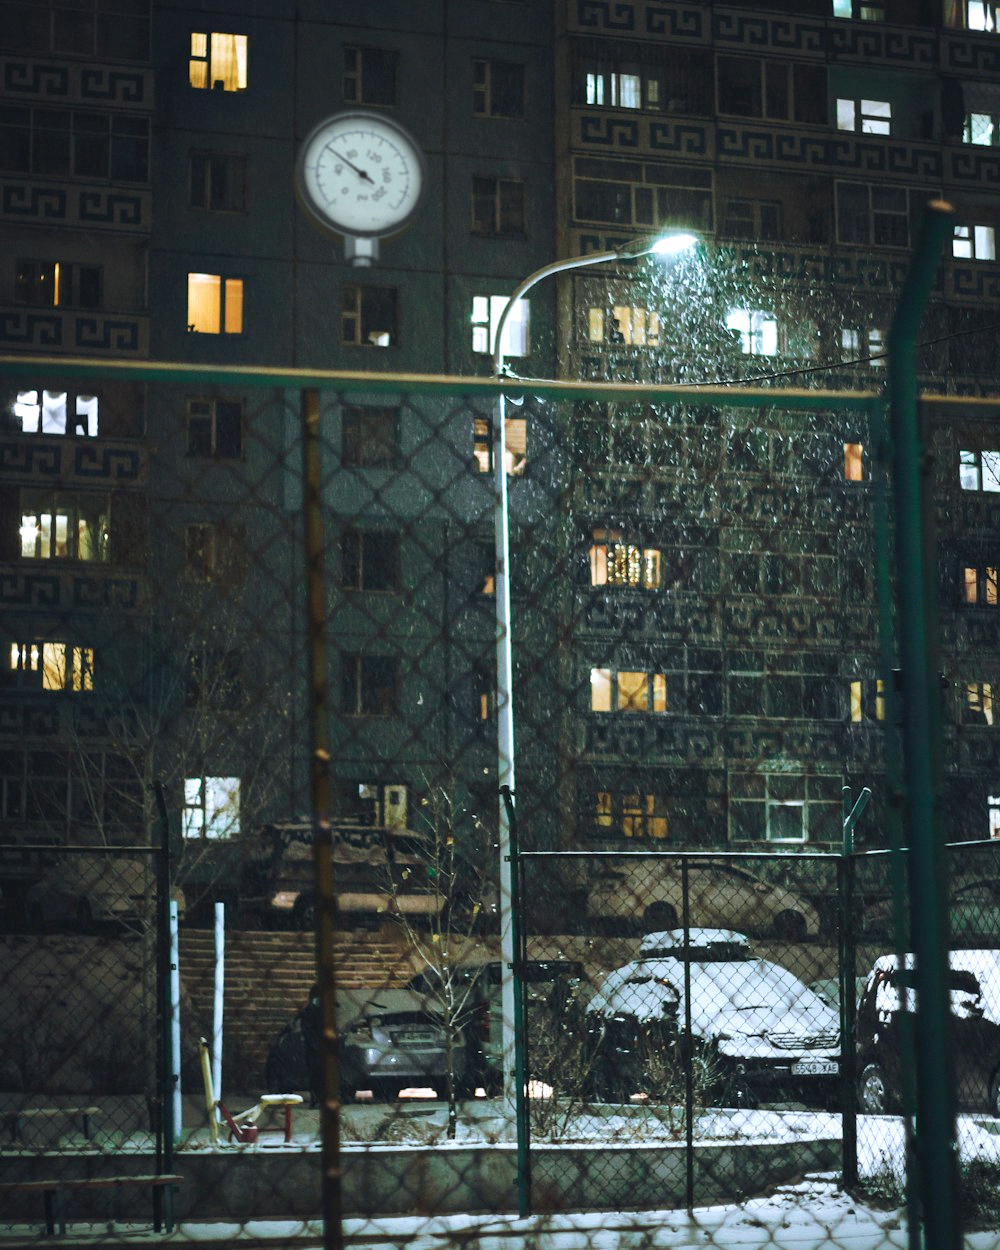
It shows 60; psi
